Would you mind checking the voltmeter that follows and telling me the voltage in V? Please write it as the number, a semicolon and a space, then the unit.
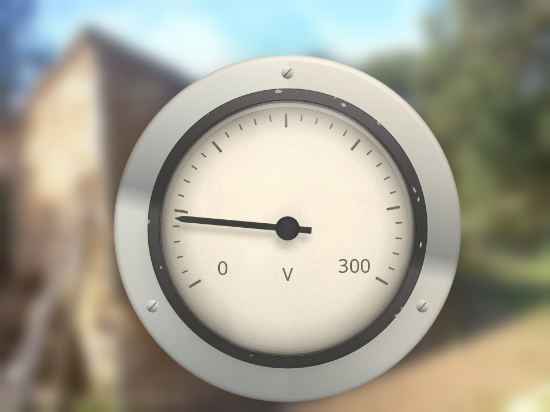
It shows 45; V
